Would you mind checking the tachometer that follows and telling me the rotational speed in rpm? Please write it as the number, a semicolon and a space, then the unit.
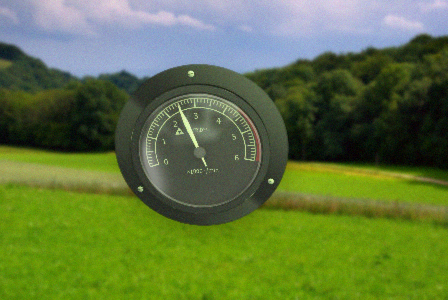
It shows 2500; rpm
